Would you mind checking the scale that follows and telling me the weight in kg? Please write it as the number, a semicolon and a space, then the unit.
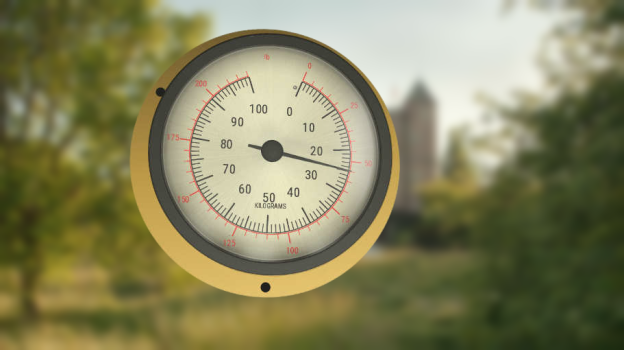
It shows 25; kg
